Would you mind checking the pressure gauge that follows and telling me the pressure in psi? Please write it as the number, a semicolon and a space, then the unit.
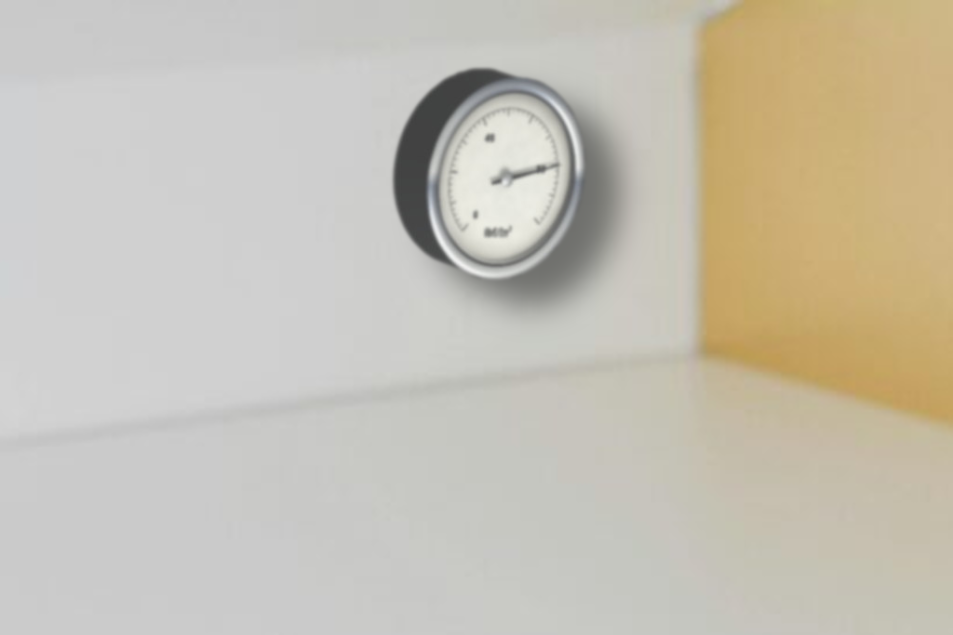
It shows 80; psi
